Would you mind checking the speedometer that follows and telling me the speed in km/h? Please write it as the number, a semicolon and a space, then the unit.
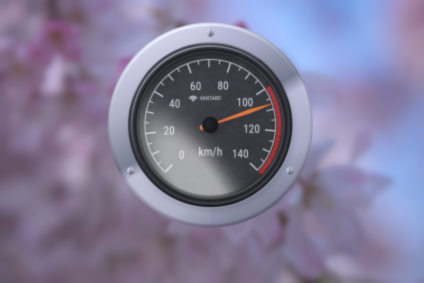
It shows 107.5; km/h
